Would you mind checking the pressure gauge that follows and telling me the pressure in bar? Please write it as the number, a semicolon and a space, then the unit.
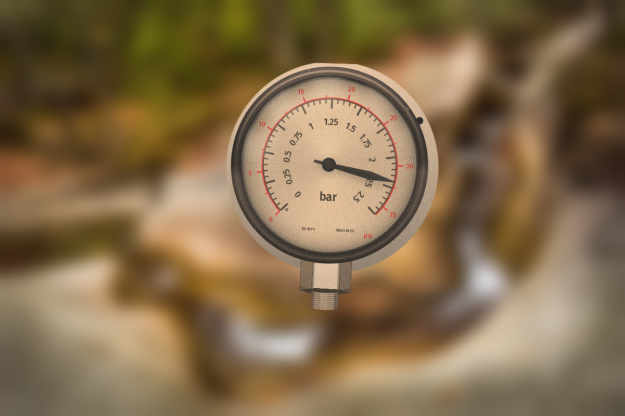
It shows 2.2; bar
